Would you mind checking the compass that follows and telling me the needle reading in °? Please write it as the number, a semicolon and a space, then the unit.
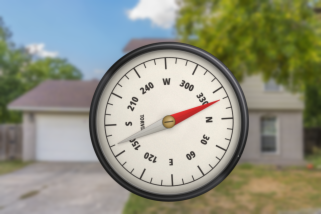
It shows 340; °
